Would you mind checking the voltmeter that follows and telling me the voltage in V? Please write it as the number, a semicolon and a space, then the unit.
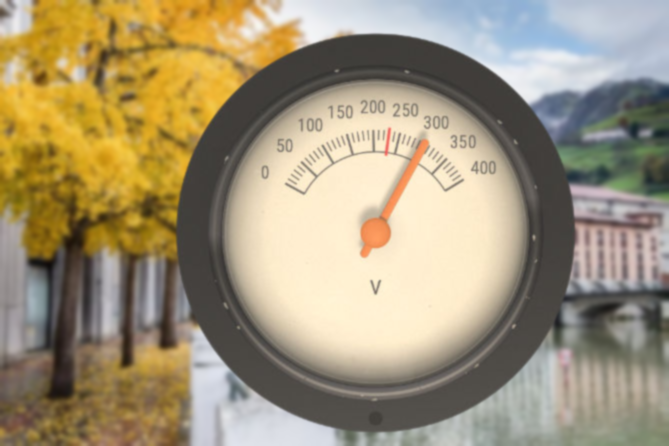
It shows 300; V
